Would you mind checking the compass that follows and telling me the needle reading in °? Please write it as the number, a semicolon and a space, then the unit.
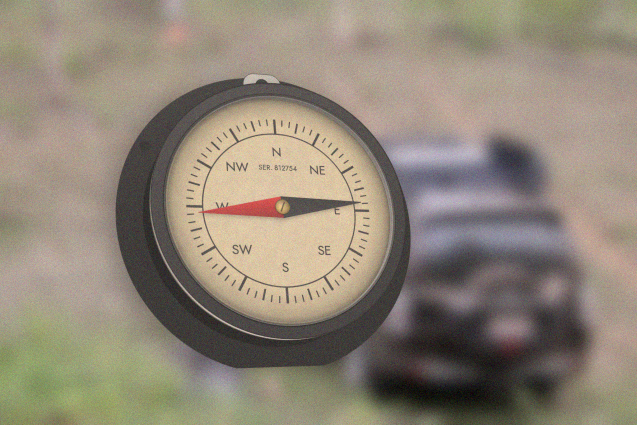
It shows 265; °
